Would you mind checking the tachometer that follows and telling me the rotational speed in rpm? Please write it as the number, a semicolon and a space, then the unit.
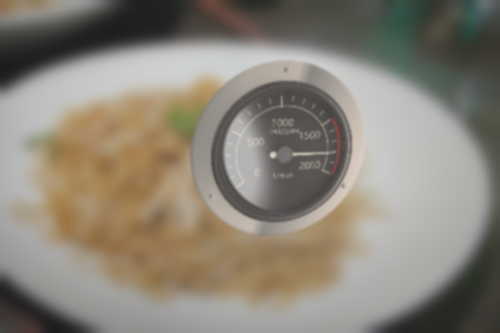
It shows 1800; rpm
